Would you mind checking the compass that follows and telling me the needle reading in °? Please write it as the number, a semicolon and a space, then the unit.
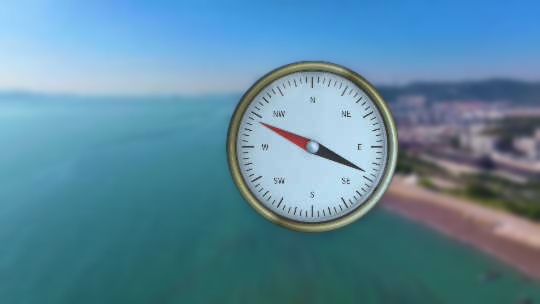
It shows 295; °
